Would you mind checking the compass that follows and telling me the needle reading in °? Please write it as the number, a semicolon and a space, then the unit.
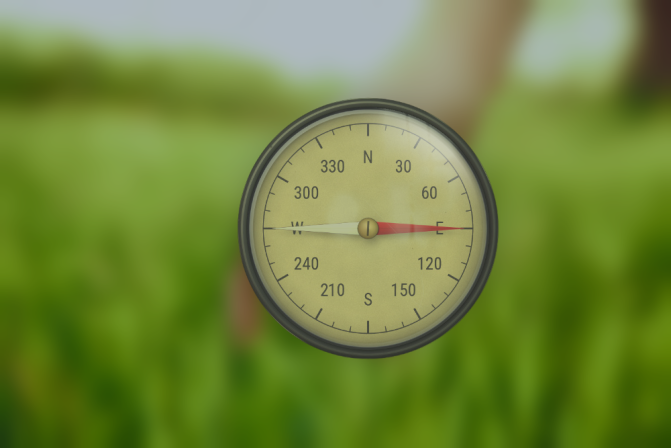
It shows 90; °
